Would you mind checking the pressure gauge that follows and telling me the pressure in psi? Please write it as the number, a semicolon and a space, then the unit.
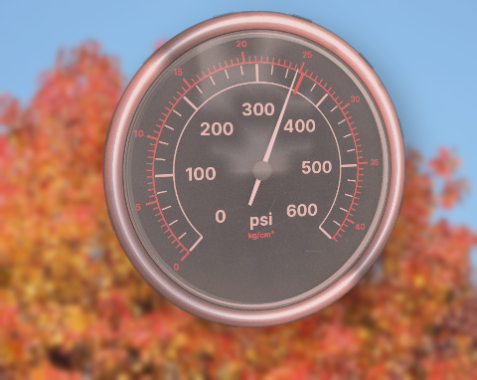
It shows 350; psi
